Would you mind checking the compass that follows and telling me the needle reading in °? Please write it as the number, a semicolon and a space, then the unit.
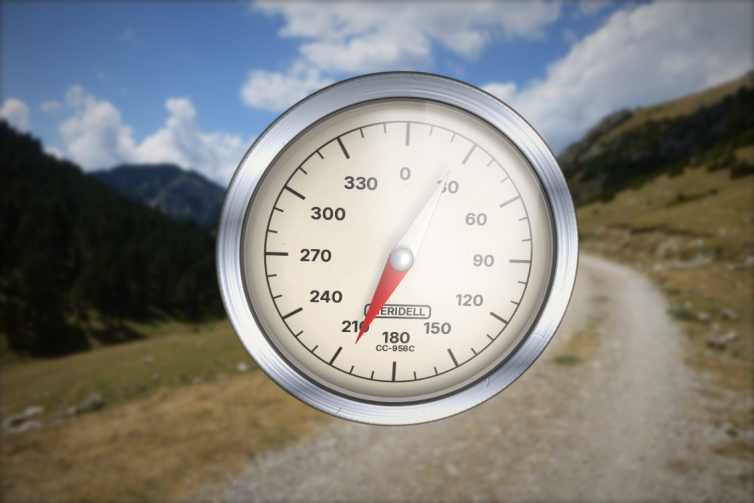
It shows 205; °
